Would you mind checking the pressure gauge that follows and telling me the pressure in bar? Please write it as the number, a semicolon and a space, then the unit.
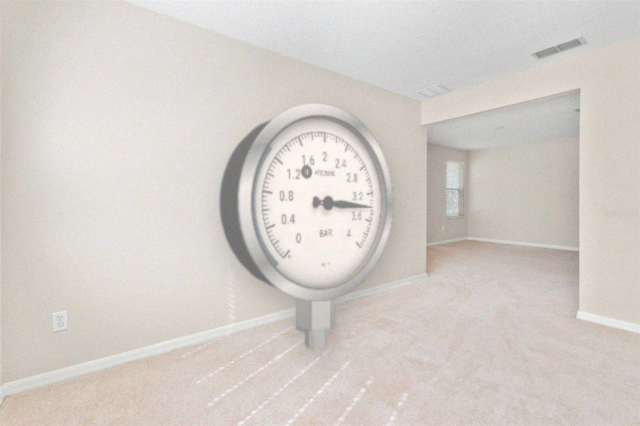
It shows 3.4; bar
